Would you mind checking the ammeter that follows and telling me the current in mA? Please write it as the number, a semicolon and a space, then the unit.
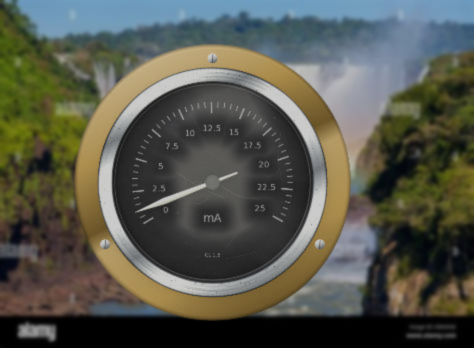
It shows 1; mA
